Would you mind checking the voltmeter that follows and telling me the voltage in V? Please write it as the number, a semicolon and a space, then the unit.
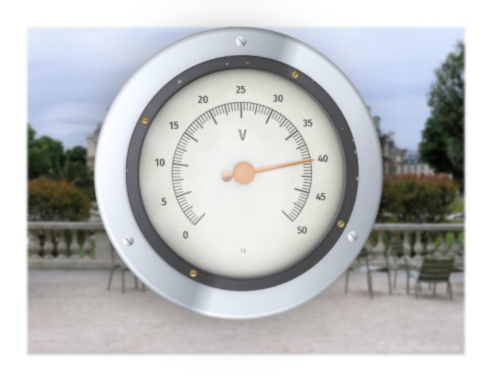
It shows 40; V
